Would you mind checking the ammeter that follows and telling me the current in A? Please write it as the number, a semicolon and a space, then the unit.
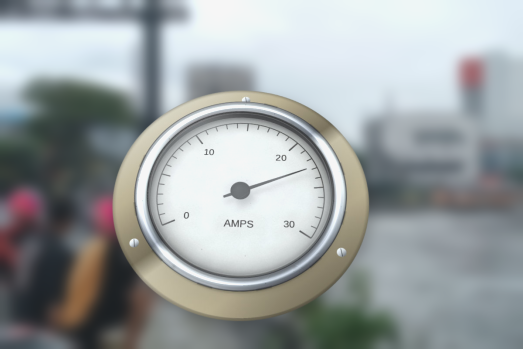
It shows 23; A
